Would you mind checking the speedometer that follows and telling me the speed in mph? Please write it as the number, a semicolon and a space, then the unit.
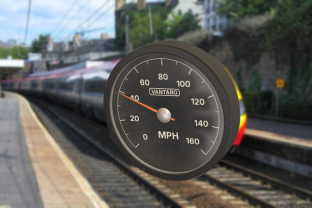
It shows 40; mph
